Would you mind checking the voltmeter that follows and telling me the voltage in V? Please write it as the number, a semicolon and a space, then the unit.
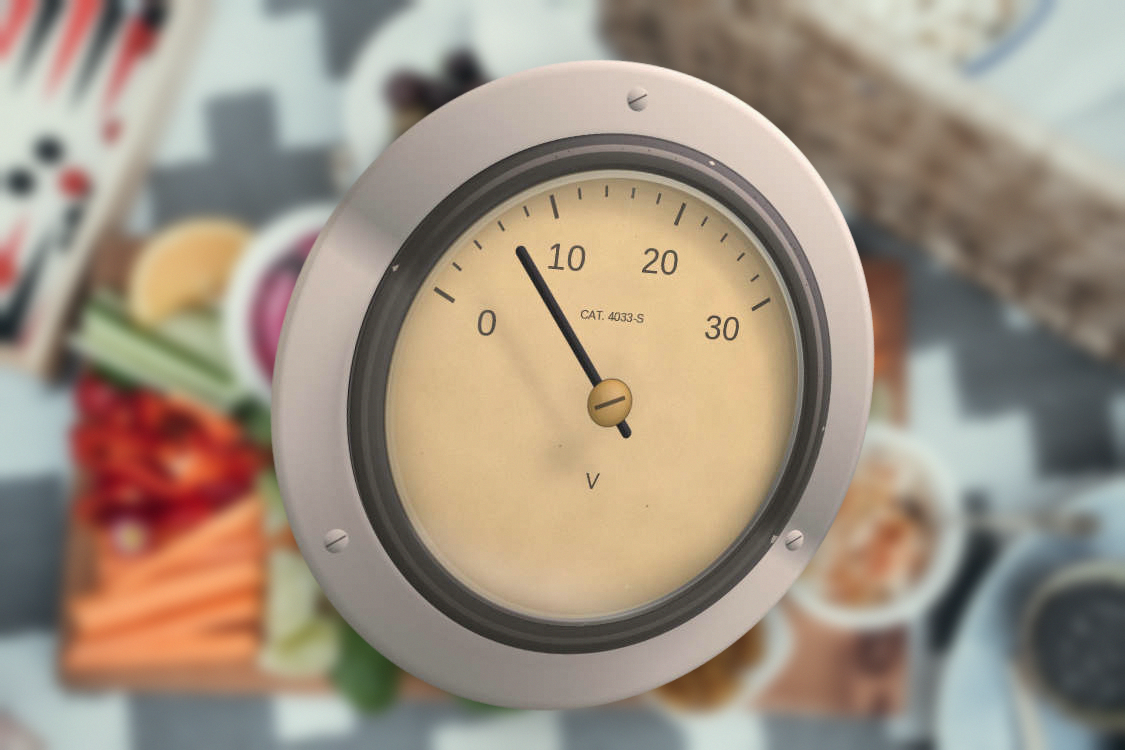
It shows 6; V
